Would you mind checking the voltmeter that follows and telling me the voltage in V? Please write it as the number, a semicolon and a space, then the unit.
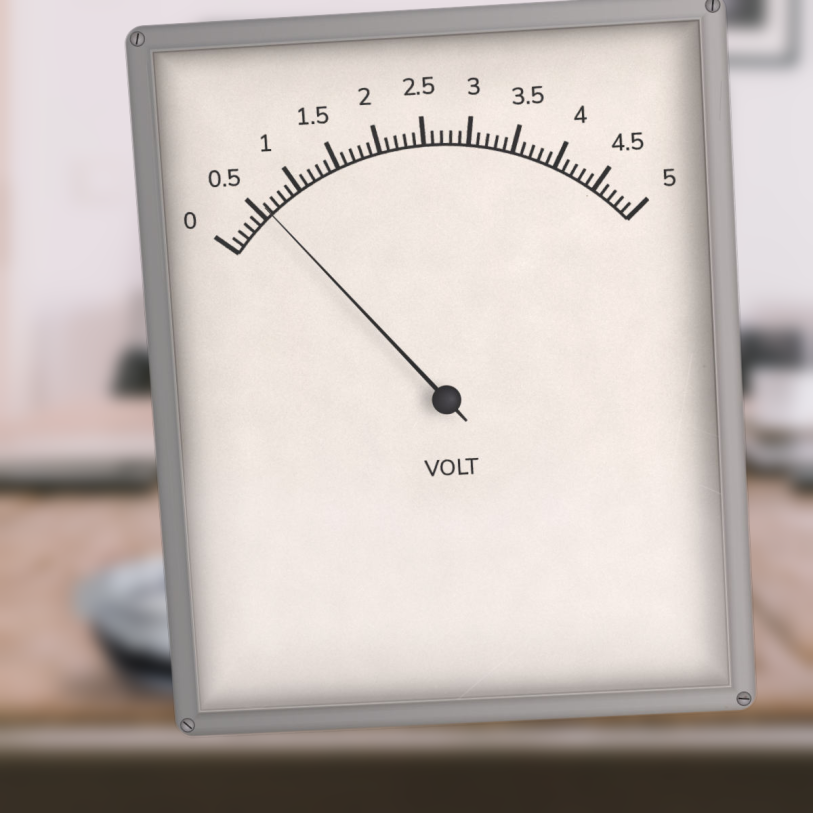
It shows 0.6; V
